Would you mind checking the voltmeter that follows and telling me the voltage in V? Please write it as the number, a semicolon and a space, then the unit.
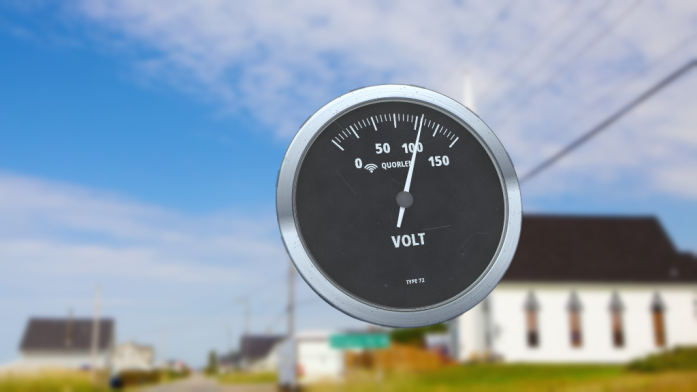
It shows 105; V
